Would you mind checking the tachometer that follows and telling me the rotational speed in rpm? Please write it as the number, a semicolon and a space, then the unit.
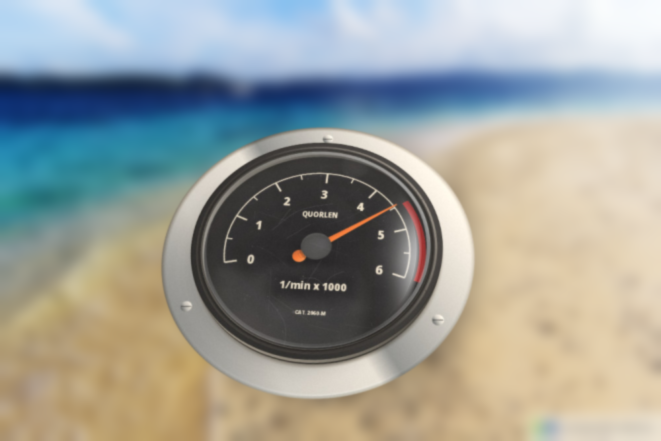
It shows 4500; rpm
